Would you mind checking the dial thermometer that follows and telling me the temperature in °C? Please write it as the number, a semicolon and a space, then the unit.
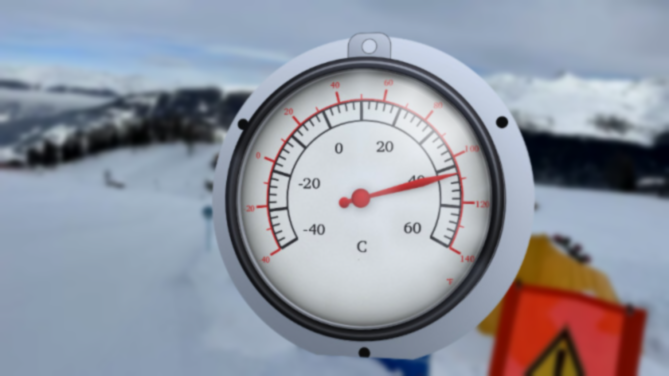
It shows 42; °C
